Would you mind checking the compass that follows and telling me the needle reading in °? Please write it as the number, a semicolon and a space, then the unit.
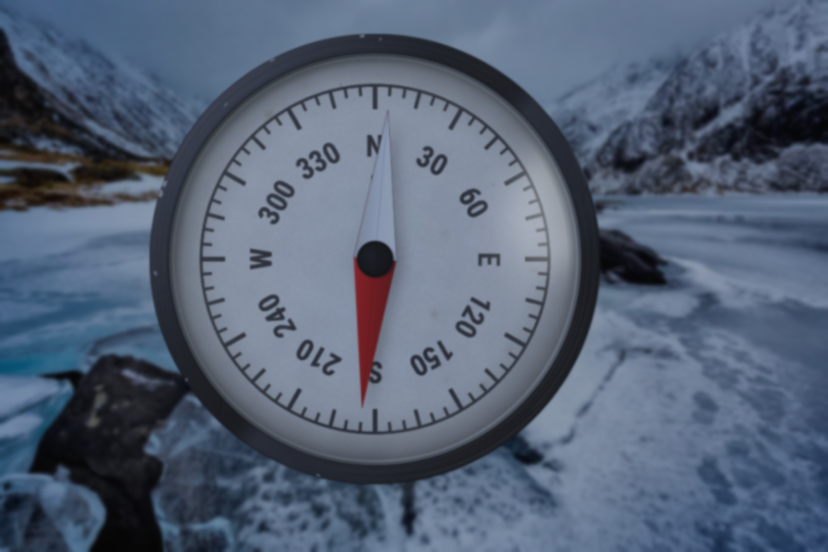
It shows 185; °
